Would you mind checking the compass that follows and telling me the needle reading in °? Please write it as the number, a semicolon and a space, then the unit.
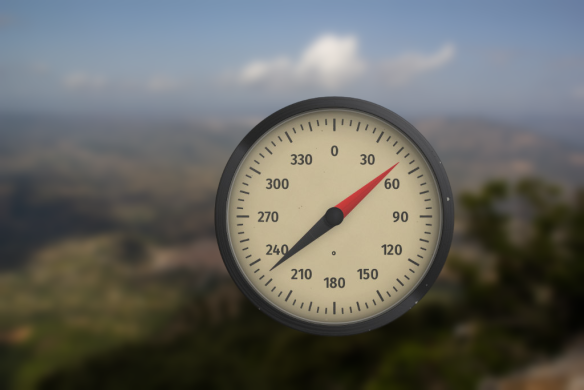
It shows 50; °
